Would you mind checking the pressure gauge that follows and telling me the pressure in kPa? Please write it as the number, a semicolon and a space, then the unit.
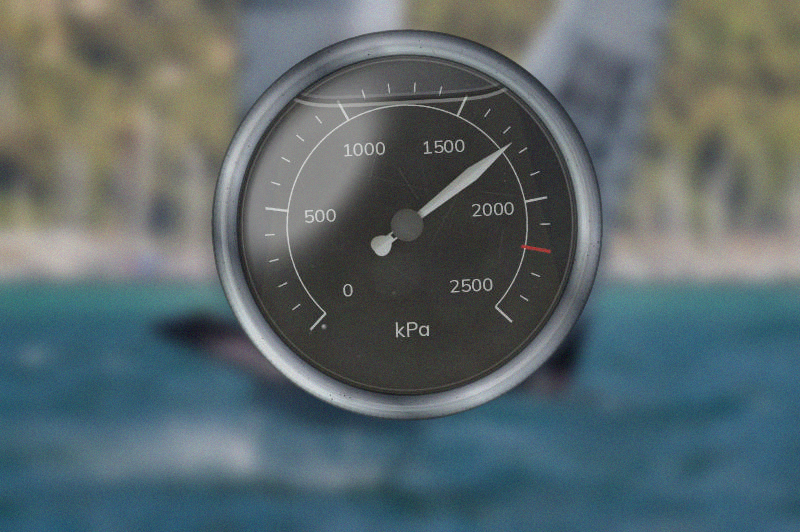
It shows 1750; kPa
